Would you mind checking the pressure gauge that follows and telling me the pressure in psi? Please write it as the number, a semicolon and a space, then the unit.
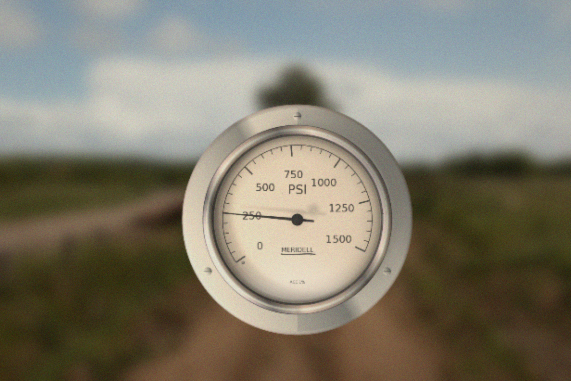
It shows 250; psi
